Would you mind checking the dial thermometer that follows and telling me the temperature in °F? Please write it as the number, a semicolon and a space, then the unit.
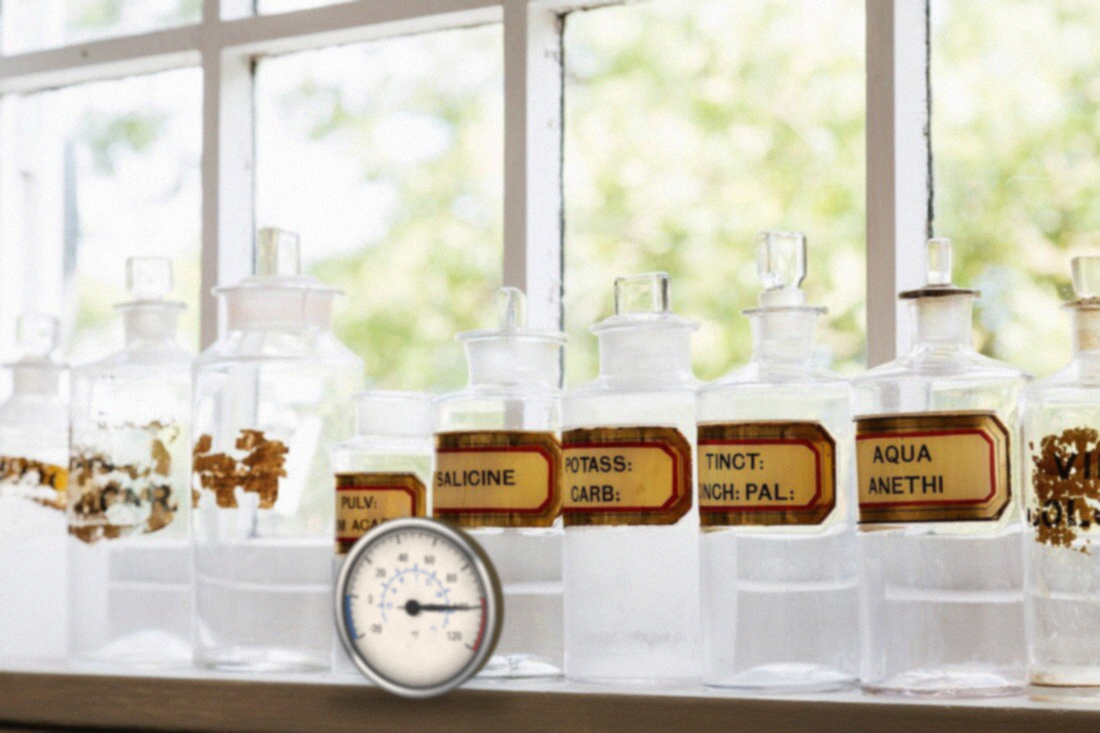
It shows 100; °F
